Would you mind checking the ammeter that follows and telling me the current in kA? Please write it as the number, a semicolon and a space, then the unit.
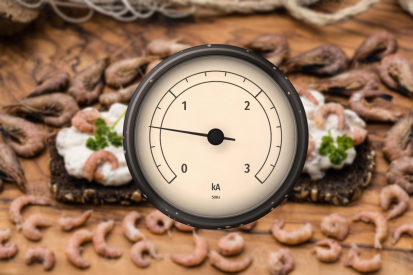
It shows 0.6; kA
